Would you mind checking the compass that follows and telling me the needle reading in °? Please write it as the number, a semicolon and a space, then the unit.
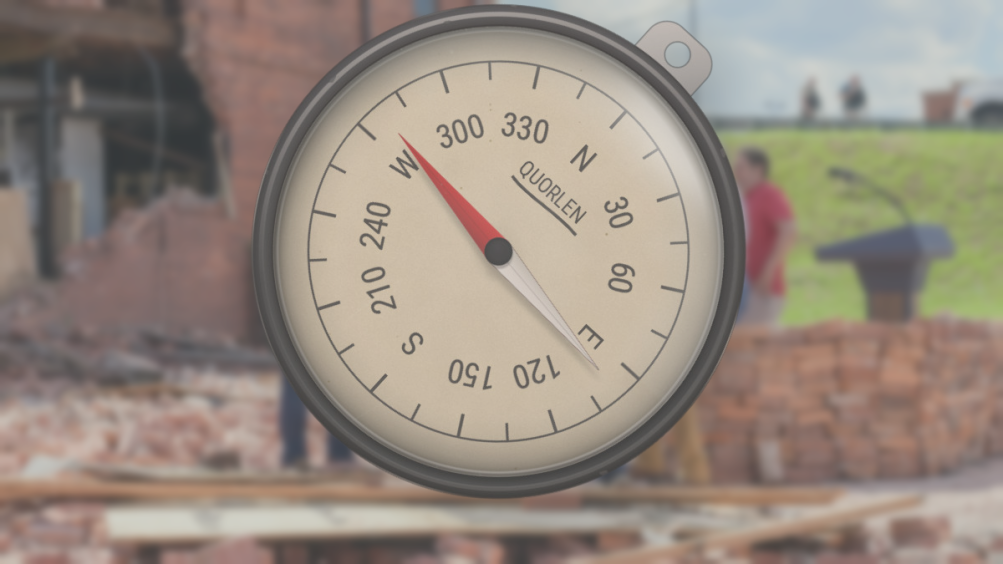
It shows 277.5; °
